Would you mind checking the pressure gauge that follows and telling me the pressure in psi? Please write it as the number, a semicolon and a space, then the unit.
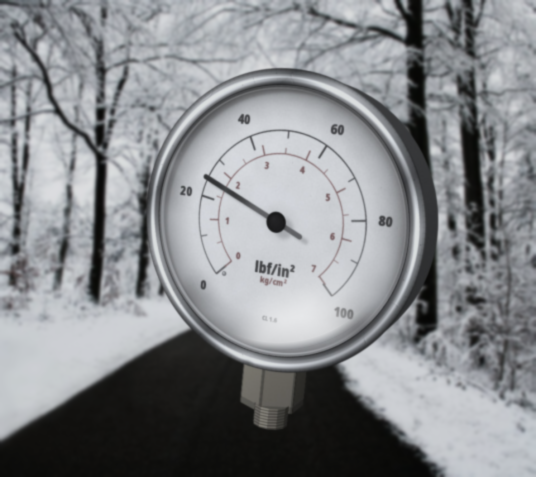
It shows 25; psi
